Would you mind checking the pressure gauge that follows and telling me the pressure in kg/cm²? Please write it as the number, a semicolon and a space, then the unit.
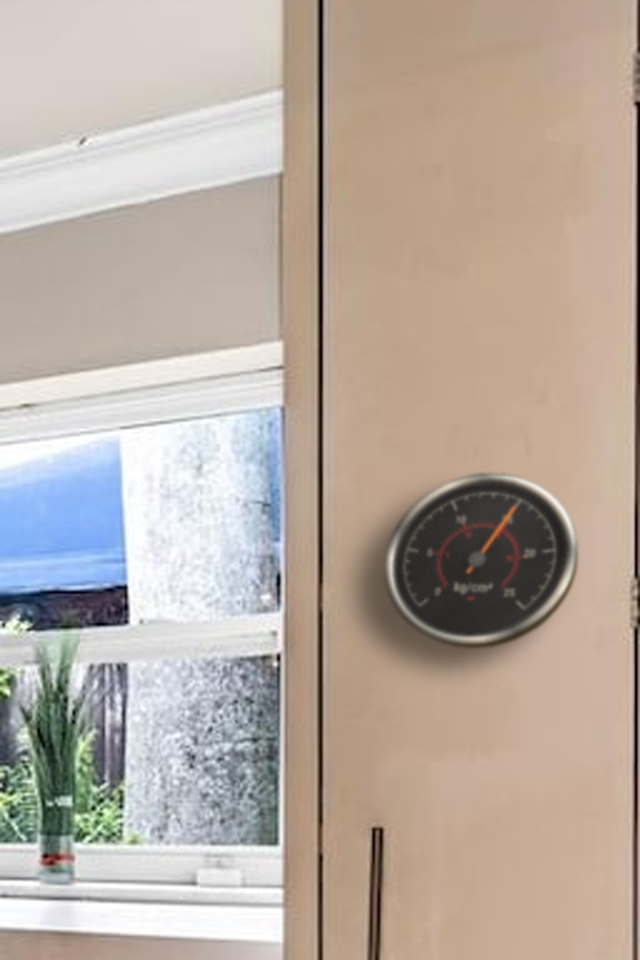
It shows 15; kg/cm²
